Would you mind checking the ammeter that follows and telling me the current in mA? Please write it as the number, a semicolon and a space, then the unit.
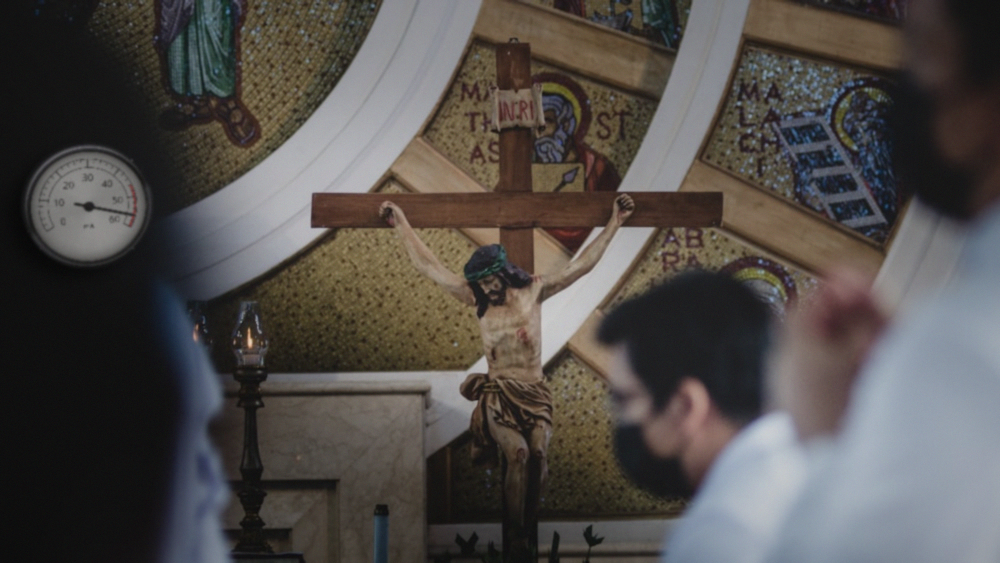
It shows 56; mA
